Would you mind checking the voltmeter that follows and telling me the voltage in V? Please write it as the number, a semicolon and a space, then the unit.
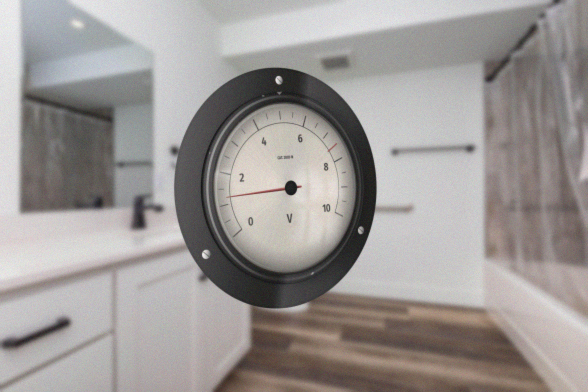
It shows 1.25; V
